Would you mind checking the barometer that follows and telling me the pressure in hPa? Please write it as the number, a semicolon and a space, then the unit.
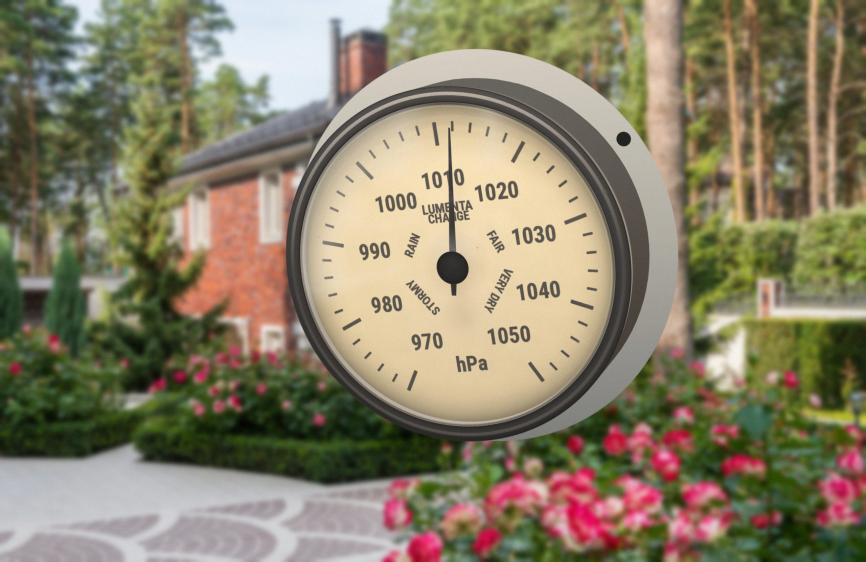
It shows 1012; hPa
